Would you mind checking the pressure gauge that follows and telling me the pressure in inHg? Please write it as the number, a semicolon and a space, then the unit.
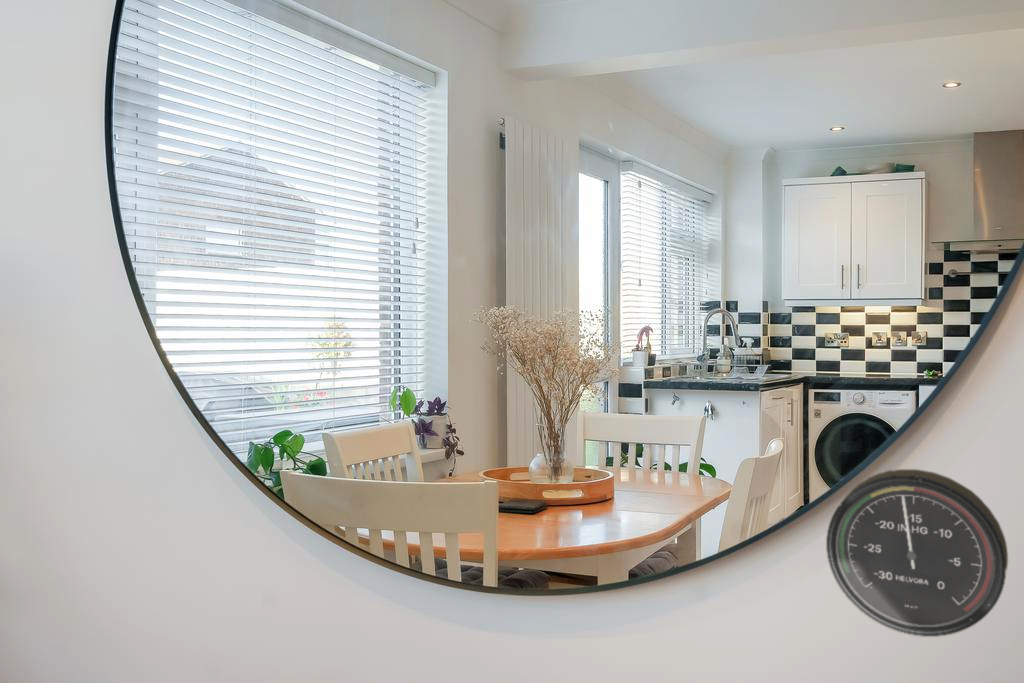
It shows -16; inHg
